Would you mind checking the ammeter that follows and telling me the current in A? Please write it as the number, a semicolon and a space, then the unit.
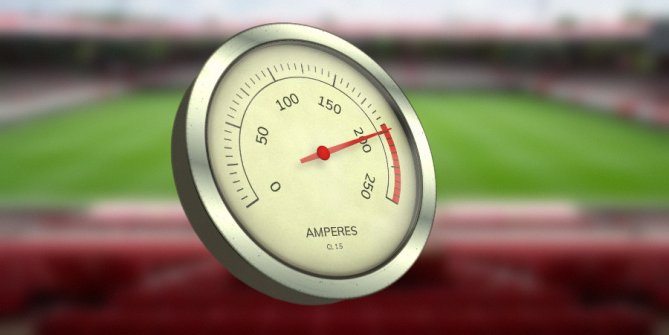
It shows 200; A
